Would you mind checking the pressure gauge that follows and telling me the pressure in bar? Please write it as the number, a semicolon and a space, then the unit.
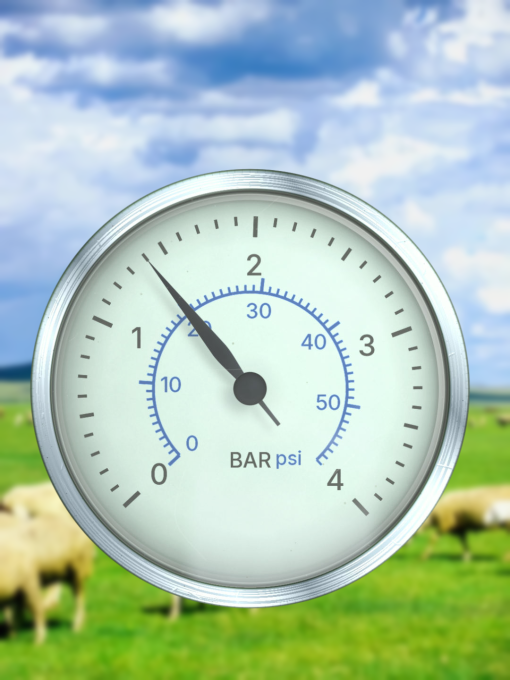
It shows 1.4; bar
